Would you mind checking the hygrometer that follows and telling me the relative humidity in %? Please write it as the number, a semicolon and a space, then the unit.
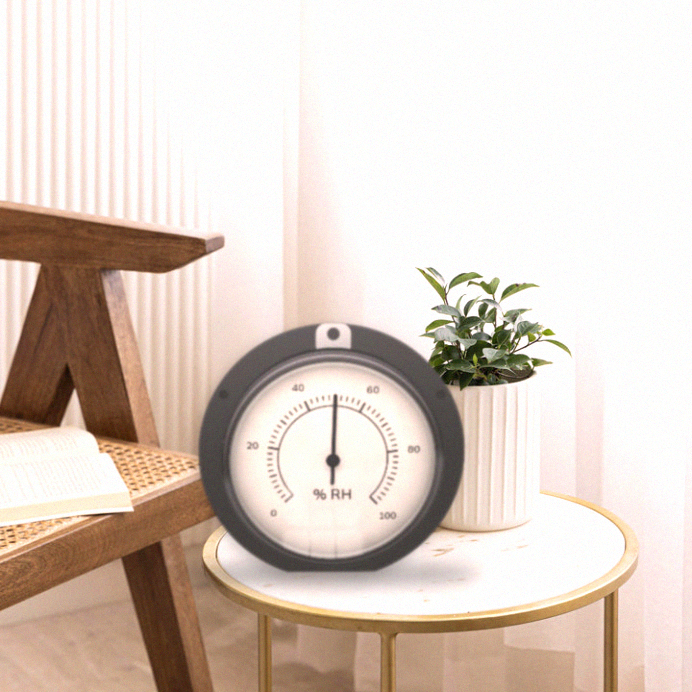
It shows 50; %
